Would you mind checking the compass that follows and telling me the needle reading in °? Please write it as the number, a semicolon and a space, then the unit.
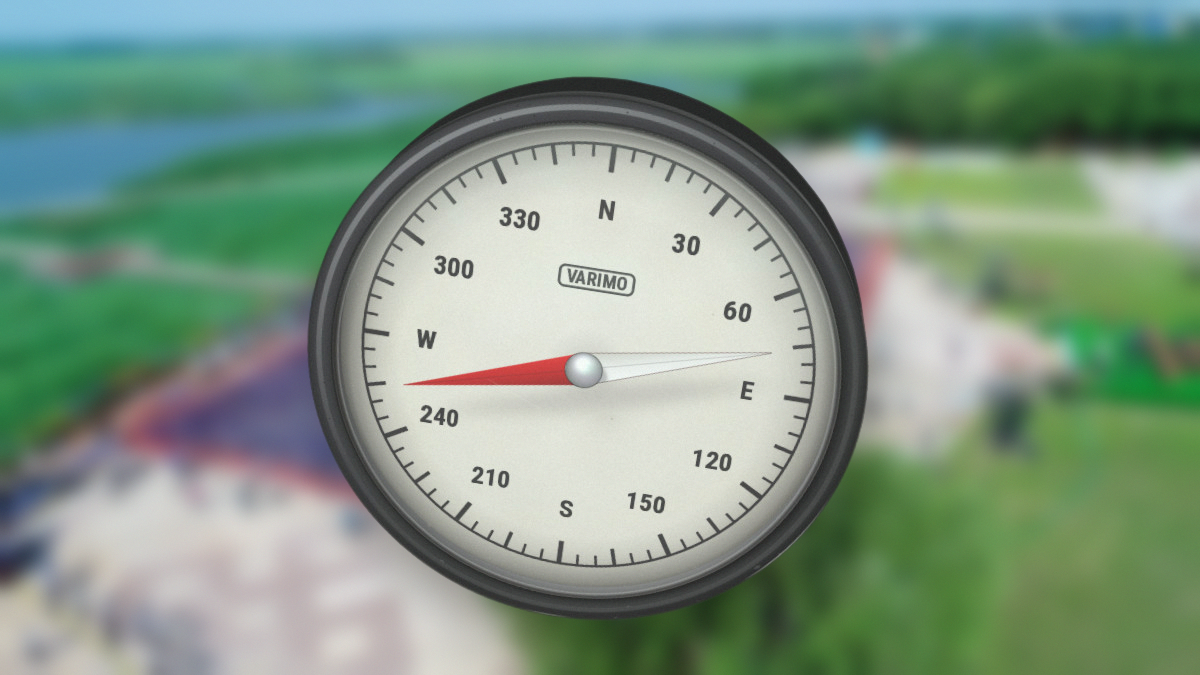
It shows 255; °
